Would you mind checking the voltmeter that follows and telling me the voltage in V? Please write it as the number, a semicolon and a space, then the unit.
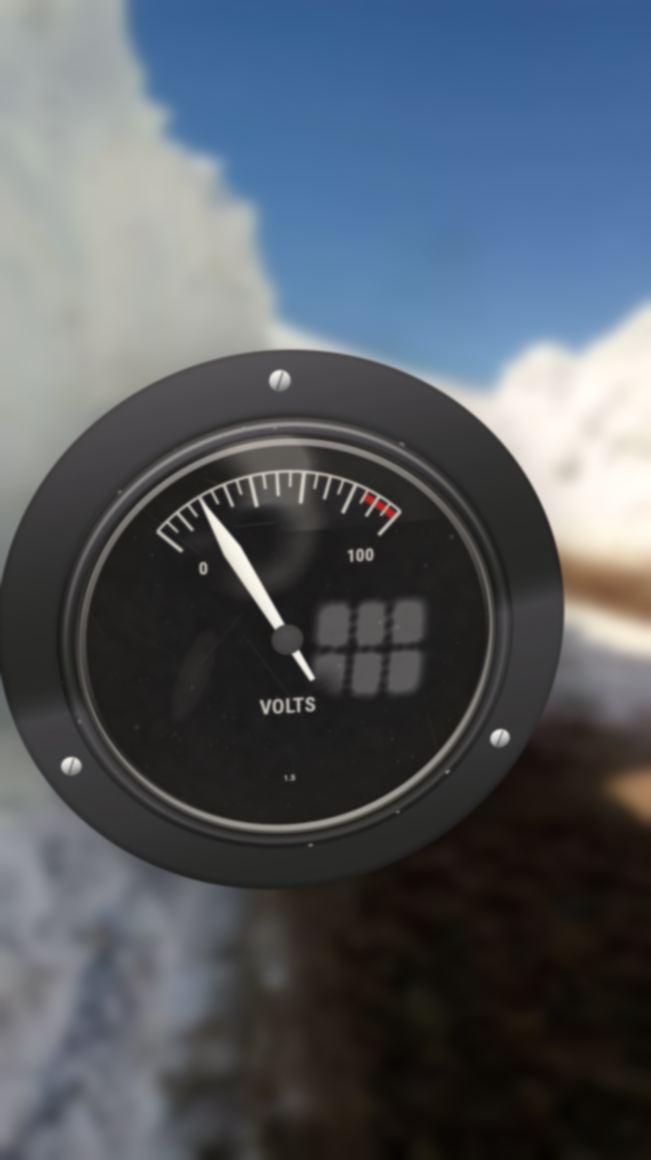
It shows 20; V
